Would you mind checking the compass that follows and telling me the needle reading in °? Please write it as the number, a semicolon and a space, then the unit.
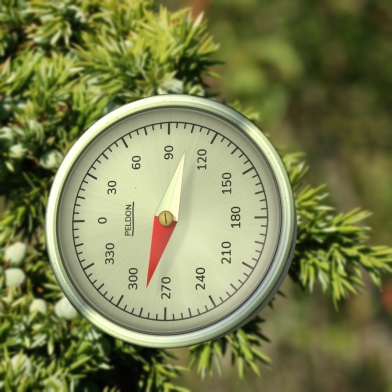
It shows 285; °
